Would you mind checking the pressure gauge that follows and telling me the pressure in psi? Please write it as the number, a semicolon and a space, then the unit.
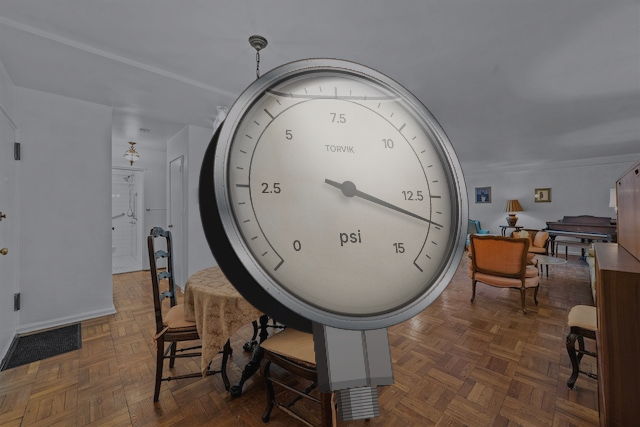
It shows 13.5; psi
